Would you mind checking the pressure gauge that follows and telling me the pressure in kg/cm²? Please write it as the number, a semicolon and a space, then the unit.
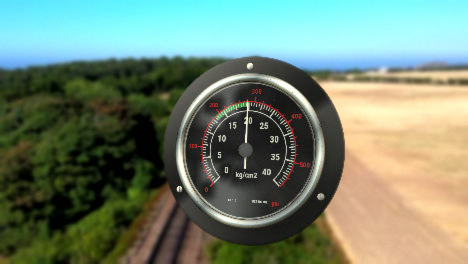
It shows 20; kg/cm²
